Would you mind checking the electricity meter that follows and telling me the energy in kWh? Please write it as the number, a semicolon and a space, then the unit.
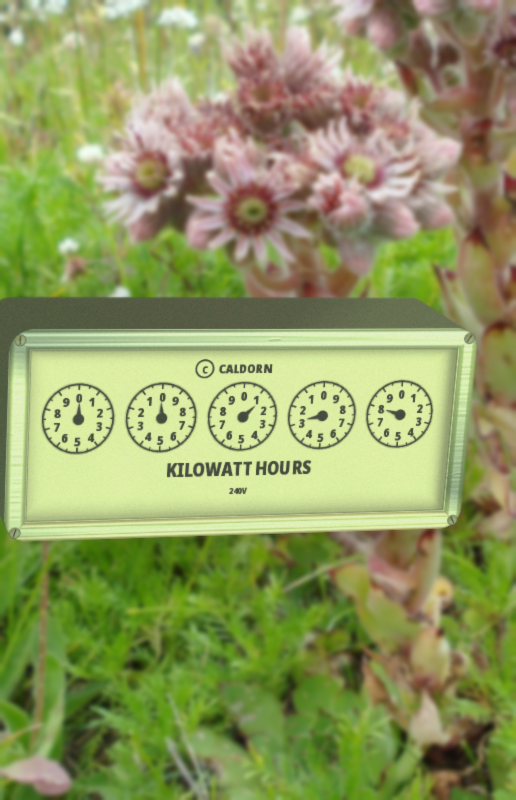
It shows 128; kWh
